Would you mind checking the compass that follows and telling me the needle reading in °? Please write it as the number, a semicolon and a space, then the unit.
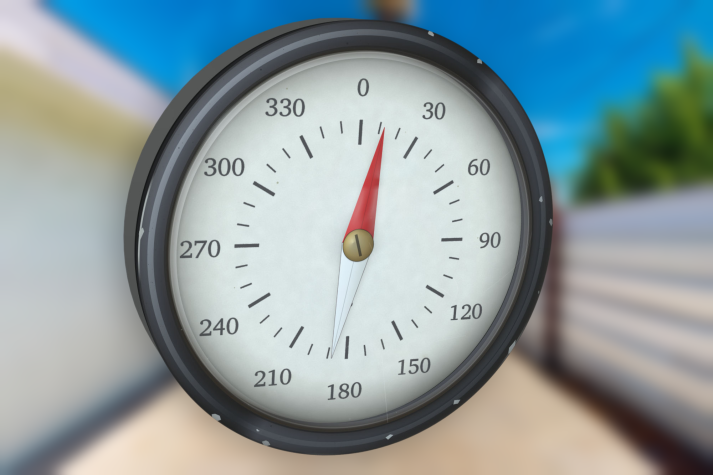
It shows 10; °
